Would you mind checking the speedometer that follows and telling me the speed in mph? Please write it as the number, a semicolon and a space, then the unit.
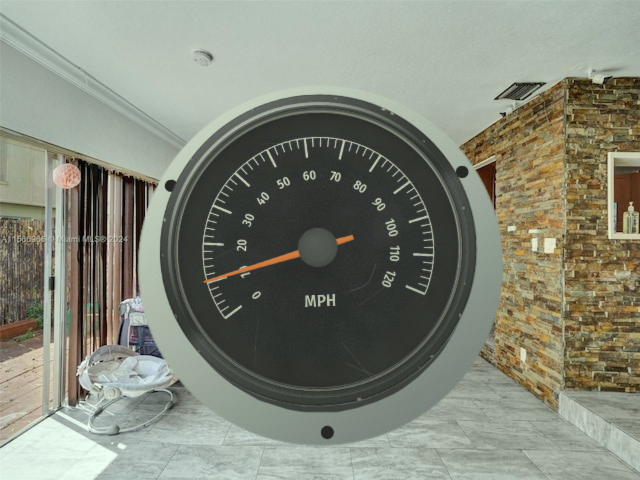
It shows 10; mph
